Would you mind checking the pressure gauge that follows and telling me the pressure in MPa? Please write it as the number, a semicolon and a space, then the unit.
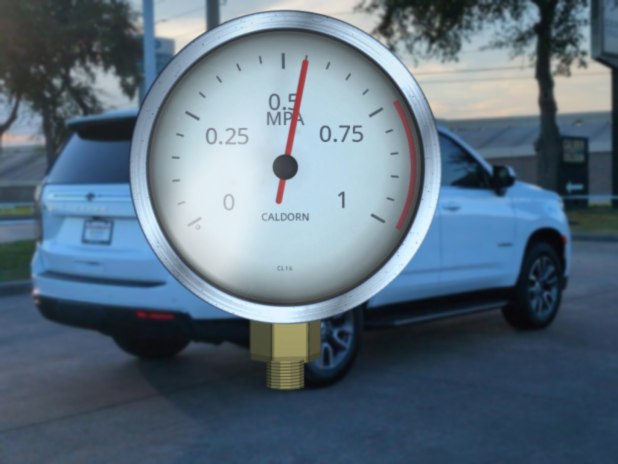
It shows 0.55; MPa
